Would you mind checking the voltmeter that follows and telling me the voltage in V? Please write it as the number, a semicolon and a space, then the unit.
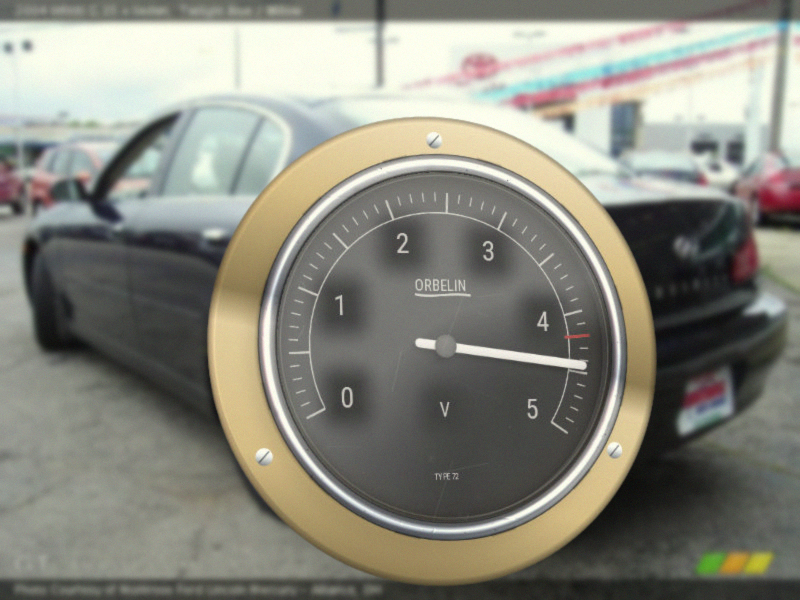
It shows 4.45; V
